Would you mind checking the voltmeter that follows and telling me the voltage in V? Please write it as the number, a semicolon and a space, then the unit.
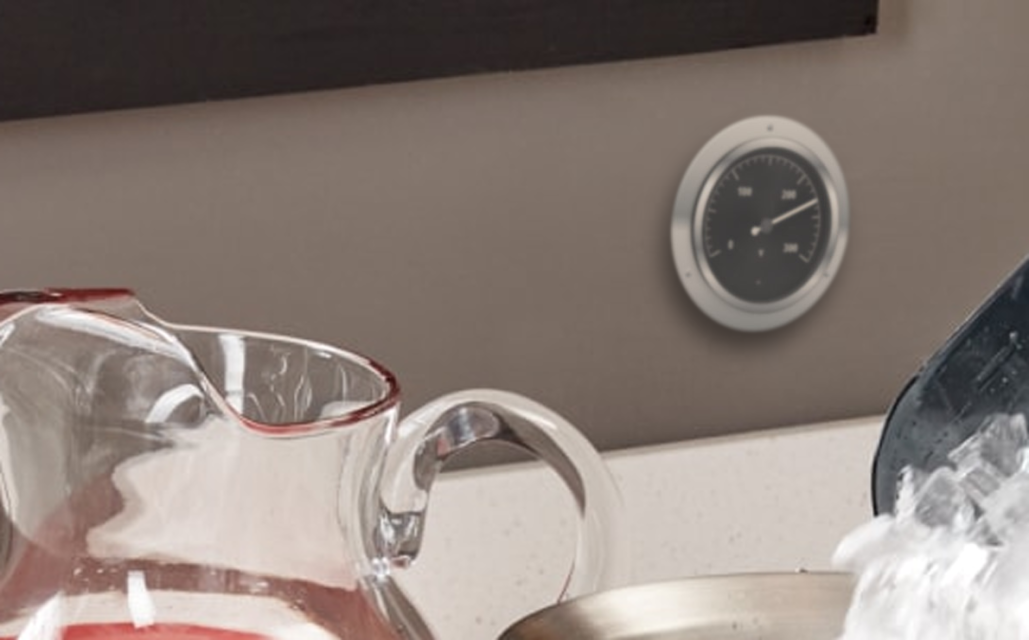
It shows 230; V
